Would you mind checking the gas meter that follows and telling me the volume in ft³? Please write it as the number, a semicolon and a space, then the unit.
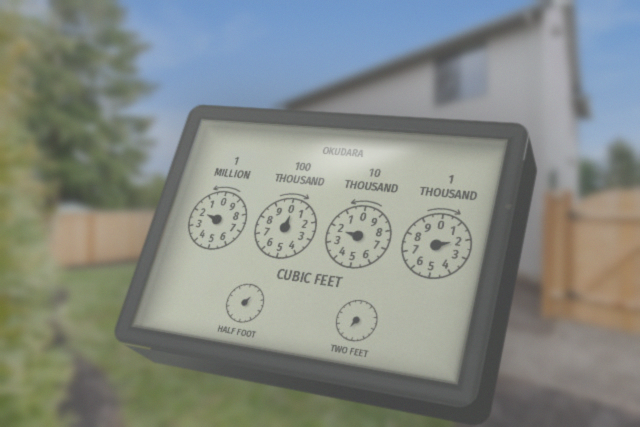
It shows 202200; ft³
